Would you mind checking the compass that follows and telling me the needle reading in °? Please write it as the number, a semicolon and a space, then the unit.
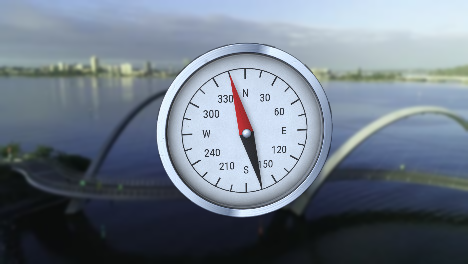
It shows 345; °
